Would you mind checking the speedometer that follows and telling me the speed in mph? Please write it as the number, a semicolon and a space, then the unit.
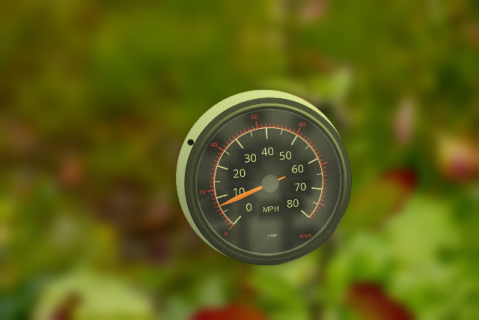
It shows 7.5; mph
